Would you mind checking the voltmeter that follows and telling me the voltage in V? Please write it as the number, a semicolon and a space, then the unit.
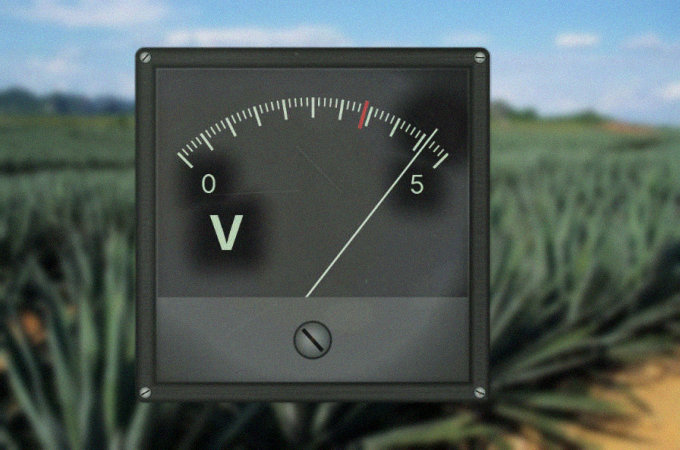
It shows 4.6; V
